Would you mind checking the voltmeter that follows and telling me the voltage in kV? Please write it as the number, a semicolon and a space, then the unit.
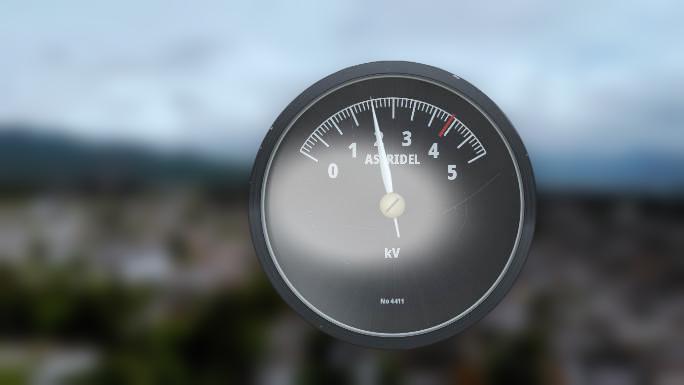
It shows 2; kV
